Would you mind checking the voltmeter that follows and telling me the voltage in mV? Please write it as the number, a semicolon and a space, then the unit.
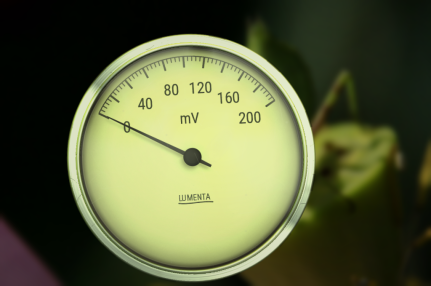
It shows 0; mV
